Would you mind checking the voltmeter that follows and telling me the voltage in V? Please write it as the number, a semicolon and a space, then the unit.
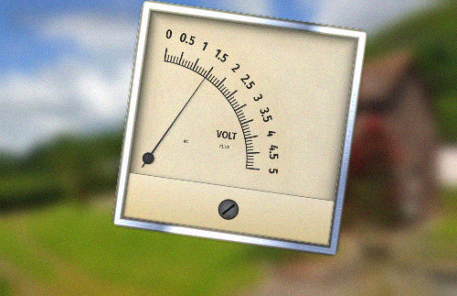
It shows 1.5; V
